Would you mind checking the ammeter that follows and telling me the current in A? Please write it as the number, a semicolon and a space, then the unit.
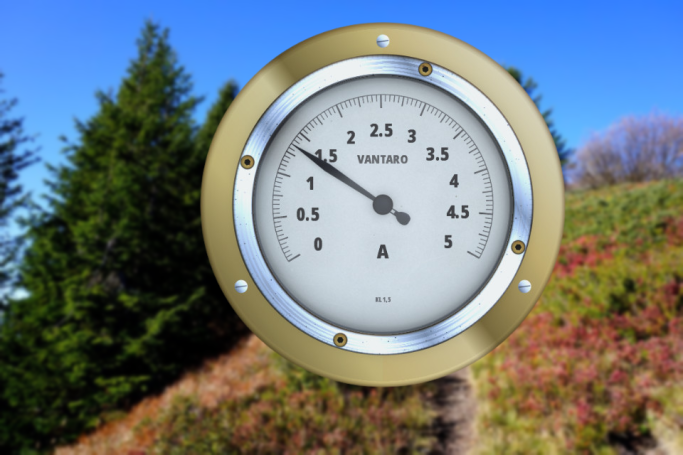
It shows 1.35; A
